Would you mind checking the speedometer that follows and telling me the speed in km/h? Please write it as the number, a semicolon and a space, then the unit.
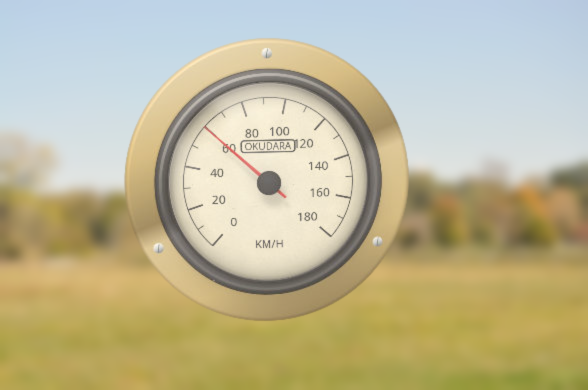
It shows 60; km/h
